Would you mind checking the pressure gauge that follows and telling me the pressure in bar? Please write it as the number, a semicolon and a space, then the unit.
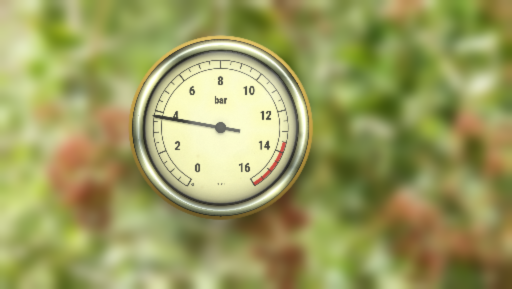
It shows 3.75; bar
